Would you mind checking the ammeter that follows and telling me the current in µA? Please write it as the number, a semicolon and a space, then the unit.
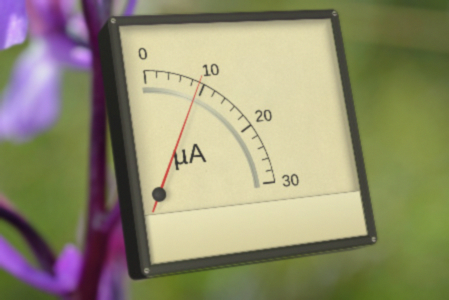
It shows 9; µA
